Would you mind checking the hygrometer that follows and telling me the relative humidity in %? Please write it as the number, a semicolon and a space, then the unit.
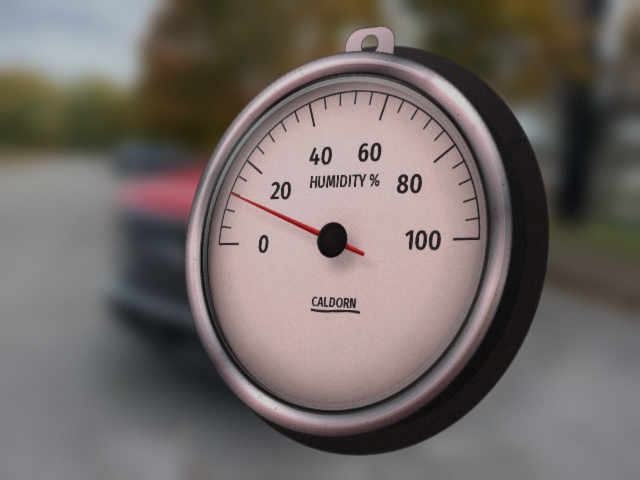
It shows 12; %
